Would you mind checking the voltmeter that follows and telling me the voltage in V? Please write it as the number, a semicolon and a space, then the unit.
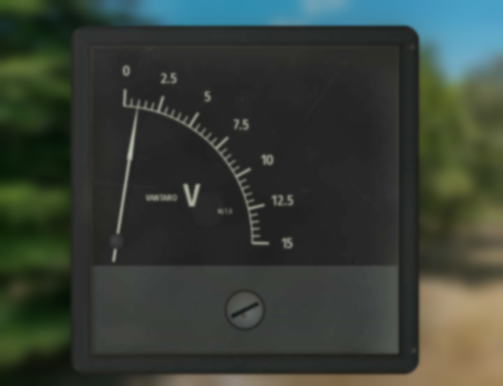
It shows 1; V
